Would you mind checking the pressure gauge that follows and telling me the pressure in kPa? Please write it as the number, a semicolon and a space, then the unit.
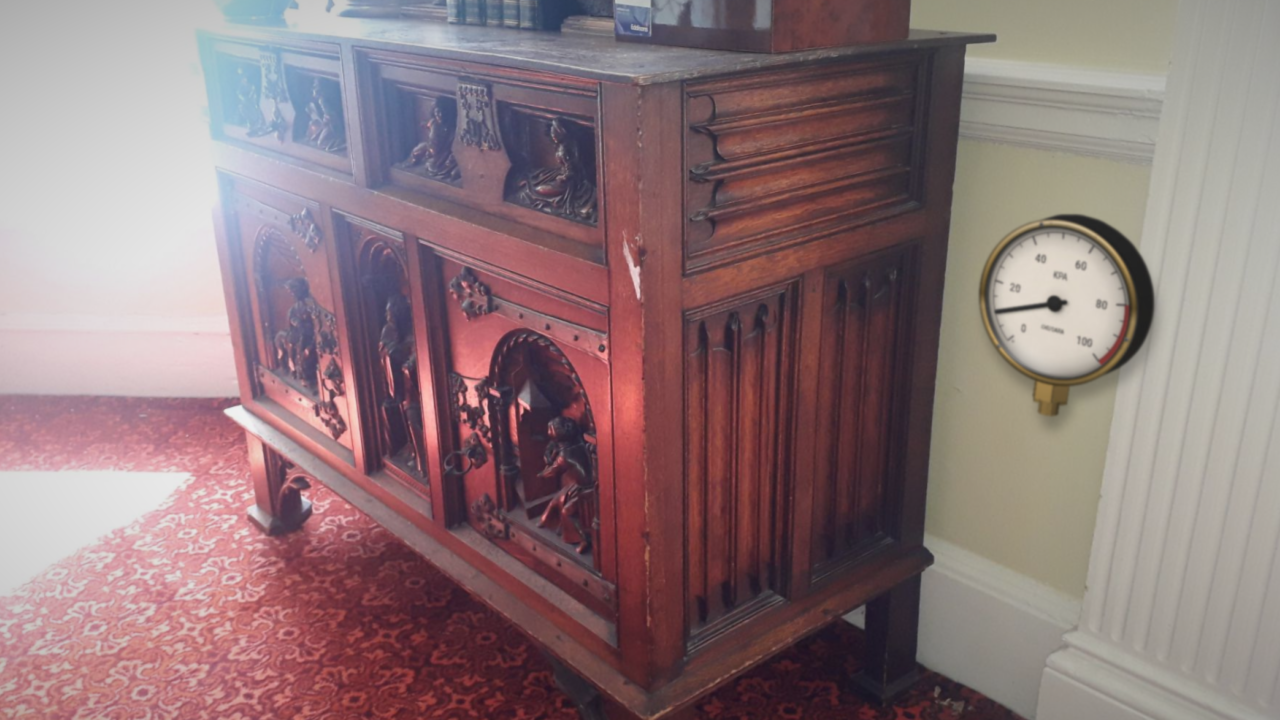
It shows 10; kPa
